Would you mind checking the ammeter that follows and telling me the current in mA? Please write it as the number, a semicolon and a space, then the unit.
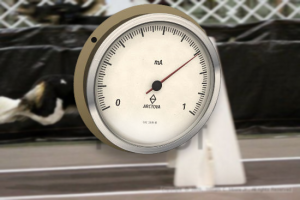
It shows 0.7; mA
